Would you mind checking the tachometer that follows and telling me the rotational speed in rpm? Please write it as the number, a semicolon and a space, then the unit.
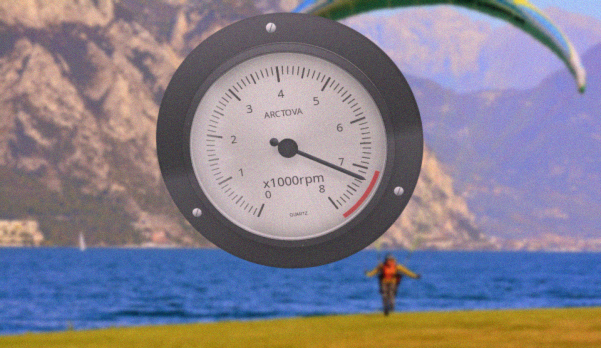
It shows 7200; rpm
